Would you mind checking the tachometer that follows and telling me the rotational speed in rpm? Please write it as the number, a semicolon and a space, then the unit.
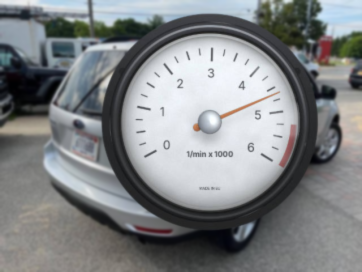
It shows 4625; rpm
